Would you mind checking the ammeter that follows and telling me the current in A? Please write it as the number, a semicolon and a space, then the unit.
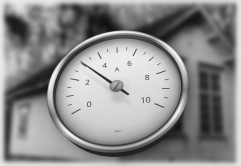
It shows 3; A
